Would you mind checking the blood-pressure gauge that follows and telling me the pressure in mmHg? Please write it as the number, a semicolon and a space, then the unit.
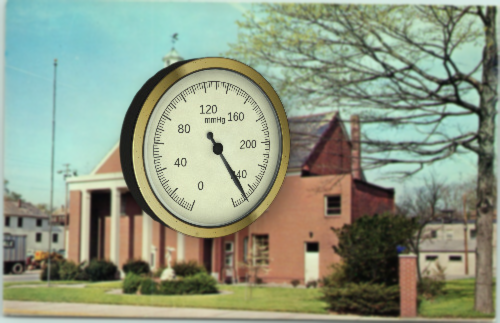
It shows 250; mmHg
